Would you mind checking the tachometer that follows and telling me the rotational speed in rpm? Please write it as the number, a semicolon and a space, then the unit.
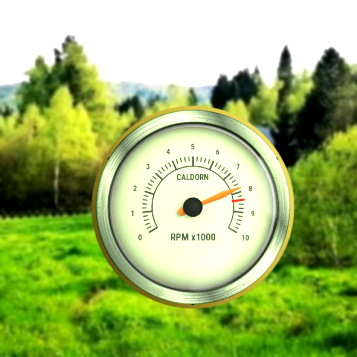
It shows 7800; rpm
